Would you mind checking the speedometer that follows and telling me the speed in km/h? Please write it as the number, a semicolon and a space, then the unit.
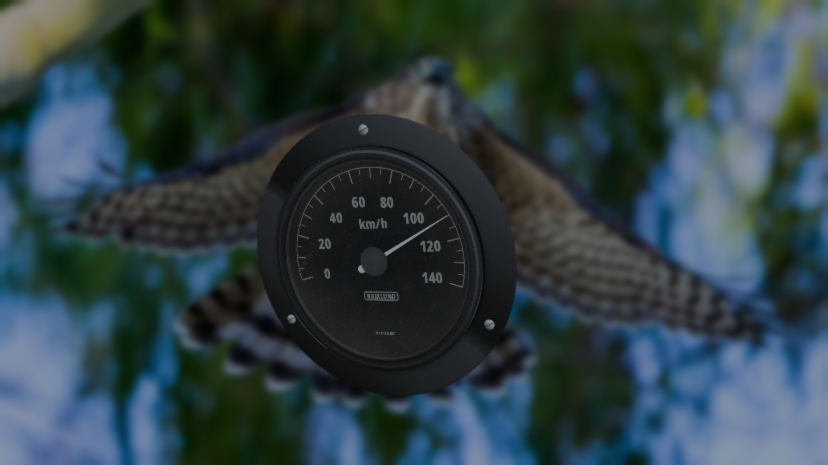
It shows 110; km/h
